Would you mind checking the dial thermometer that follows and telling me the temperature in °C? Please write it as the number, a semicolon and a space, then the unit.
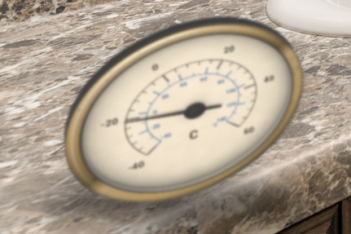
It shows -20; °C
